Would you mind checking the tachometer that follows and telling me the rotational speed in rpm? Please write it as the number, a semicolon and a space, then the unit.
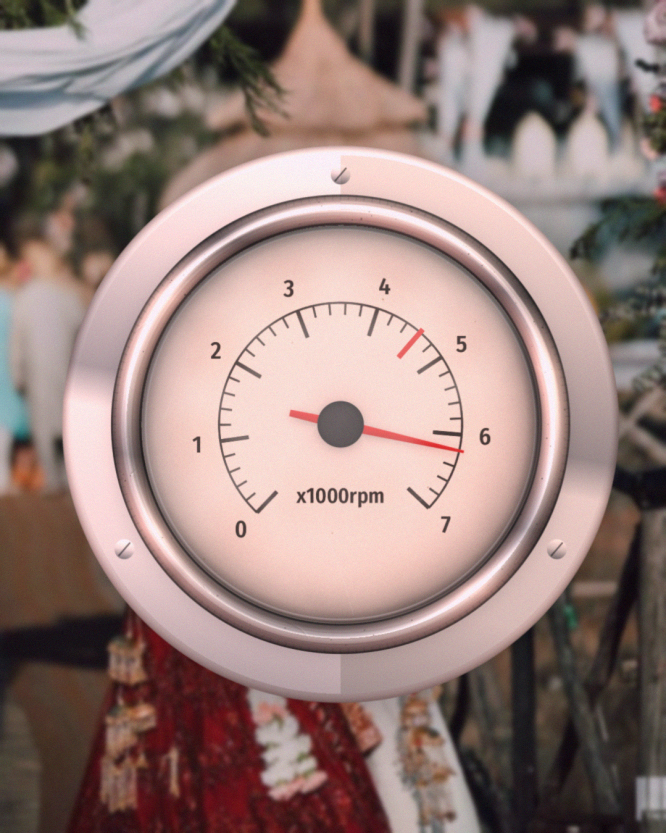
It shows 6200; rpm
